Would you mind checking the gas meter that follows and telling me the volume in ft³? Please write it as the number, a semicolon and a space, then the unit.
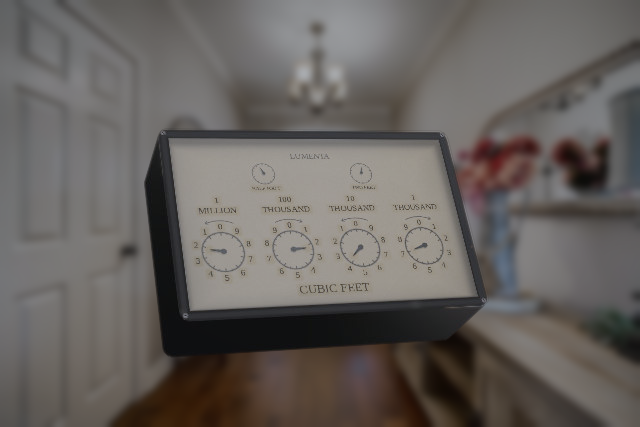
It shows 223700; ft³
